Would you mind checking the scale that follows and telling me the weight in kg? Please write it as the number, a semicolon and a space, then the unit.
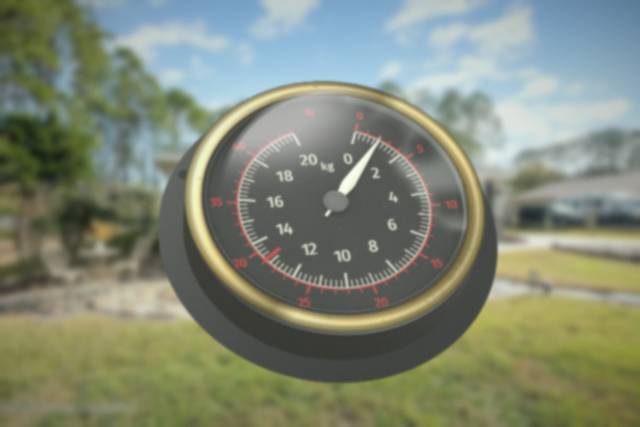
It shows 1; kg
